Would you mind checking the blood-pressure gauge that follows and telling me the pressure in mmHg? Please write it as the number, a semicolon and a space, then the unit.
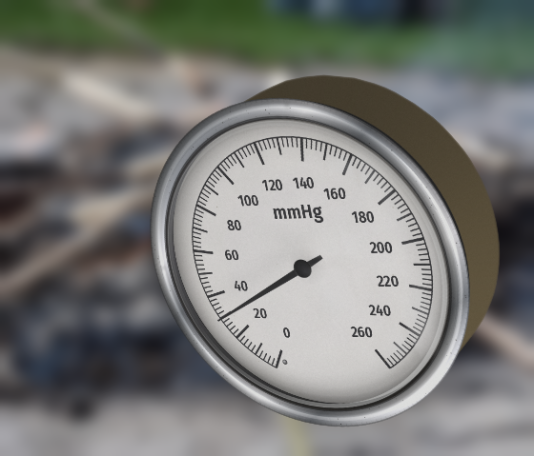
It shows 30; mmHg
